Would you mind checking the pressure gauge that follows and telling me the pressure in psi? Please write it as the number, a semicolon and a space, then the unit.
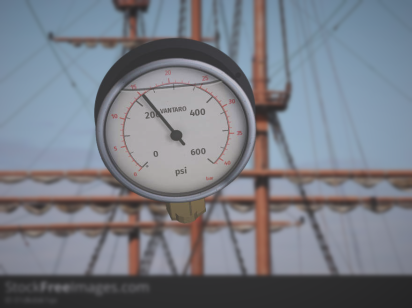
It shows 225; psi
